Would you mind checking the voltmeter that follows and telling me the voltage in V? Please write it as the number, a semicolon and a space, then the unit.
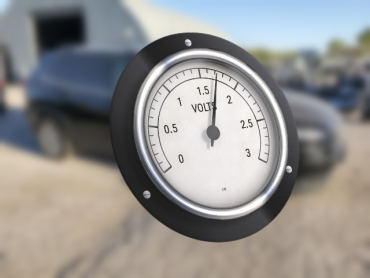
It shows 1.7; V
